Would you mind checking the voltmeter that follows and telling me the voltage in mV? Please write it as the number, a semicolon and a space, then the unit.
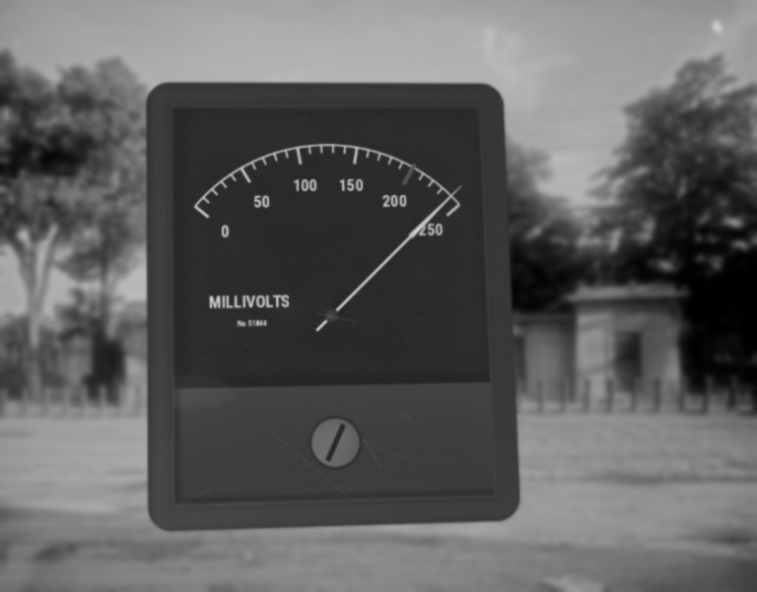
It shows 240; mV
